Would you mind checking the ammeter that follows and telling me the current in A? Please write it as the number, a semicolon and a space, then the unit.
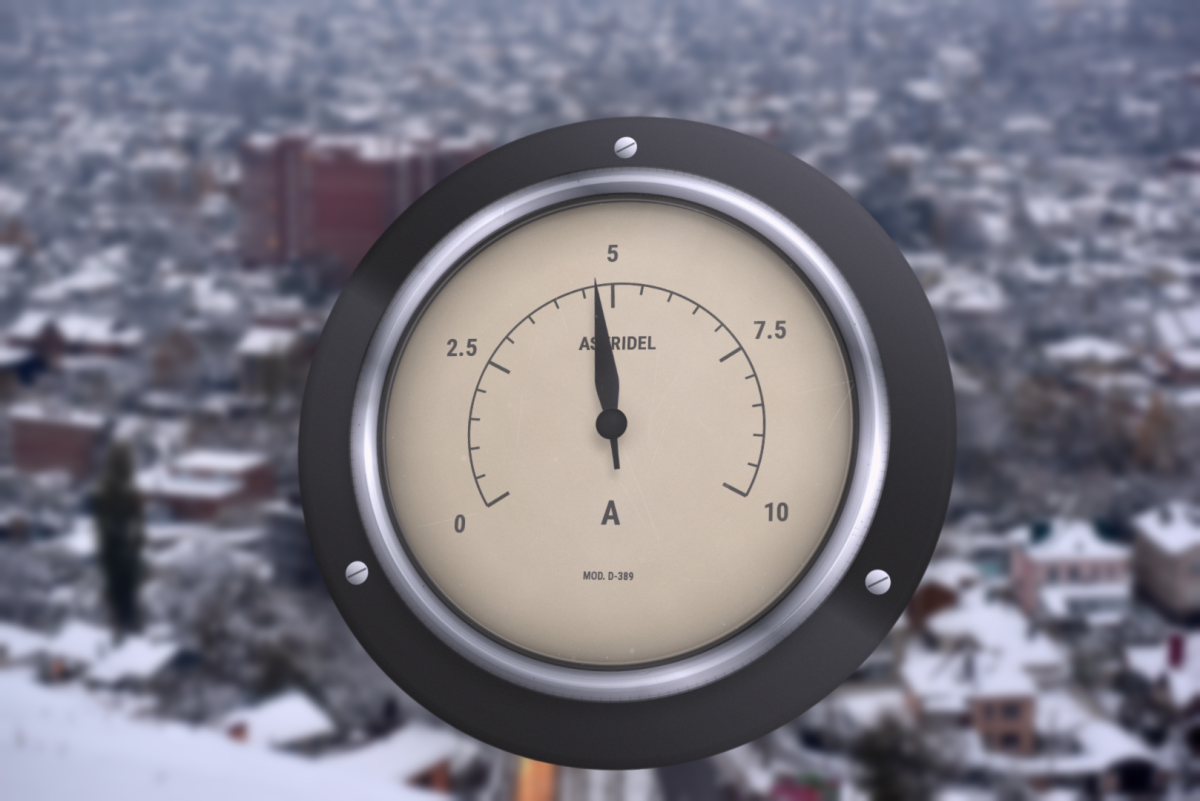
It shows 4.75; A
